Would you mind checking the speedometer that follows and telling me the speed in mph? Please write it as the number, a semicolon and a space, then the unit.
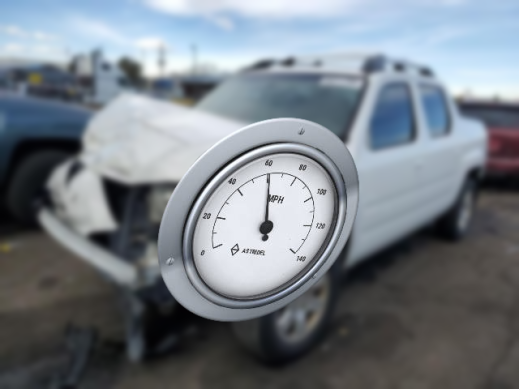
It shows 60; mph
